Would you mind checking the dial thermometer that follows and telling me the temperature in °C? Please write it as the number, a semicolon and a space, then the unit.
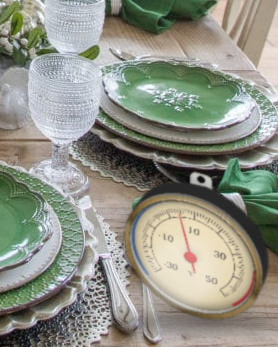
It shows 5; °C
